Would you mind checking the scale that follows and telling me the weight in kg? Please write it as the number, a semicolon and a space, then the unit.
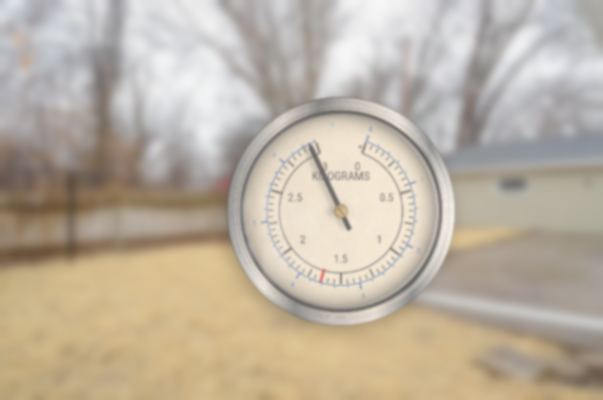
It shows 2.95; kg
